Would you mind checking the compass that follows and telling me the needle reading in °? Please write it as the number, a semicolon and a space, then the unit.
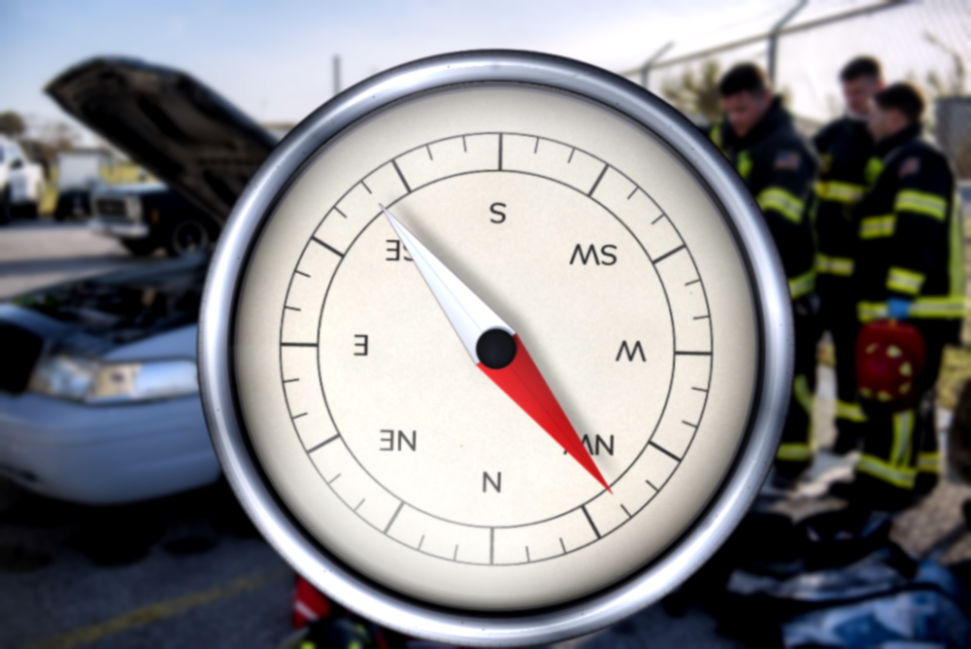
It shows 320; °
